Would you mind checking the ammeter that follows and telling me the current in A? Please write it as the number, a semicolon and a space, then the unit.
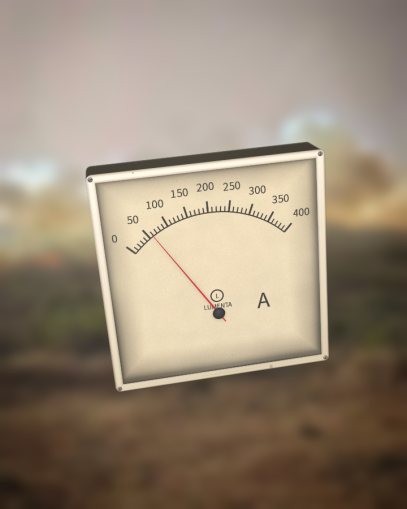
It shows 60; A
